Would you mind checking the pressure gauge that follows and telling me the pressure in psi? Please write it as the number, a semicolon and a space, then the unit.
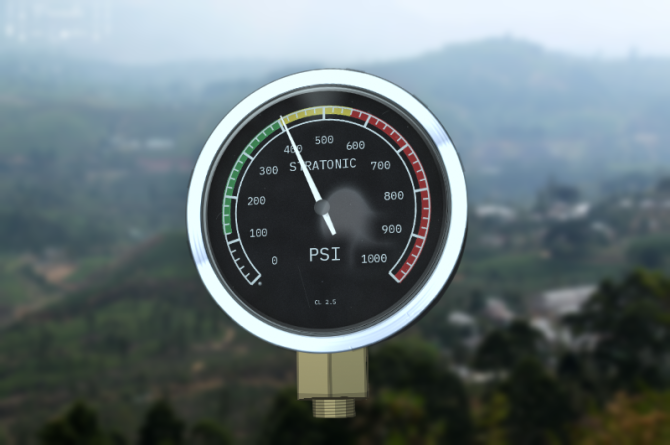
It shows 410; psi
